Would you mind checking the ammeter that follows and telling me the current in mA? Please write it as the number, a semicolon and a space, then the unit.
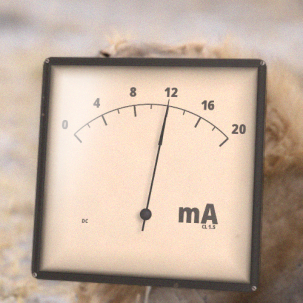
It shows 12; mA
